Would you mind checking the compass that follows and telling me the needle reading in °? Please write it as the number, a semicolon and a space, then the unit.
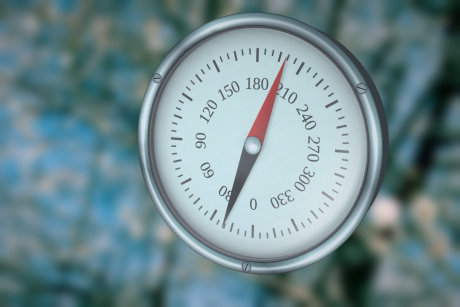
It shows 200; °
